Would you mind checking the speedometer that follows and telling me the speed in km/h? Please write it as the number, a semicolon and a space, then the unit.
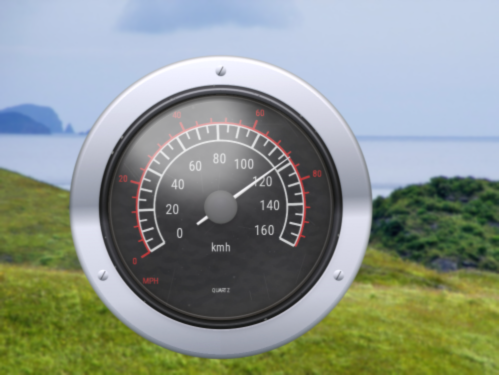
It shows 117.5; km/h
